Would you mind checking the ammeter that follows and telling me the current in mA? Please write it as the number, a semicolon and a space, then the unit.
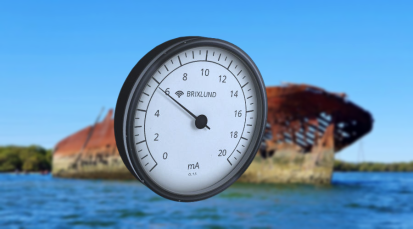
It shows 5.75; mA
